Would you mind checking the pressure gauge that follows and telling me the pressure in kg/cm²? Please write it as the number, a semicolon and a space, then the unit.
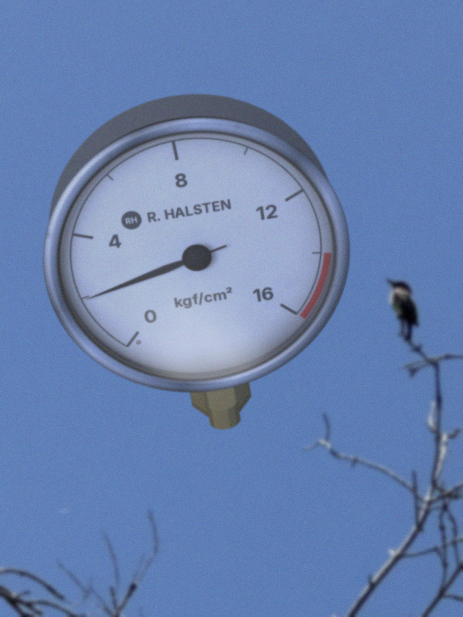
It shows 2; kg/cm²
